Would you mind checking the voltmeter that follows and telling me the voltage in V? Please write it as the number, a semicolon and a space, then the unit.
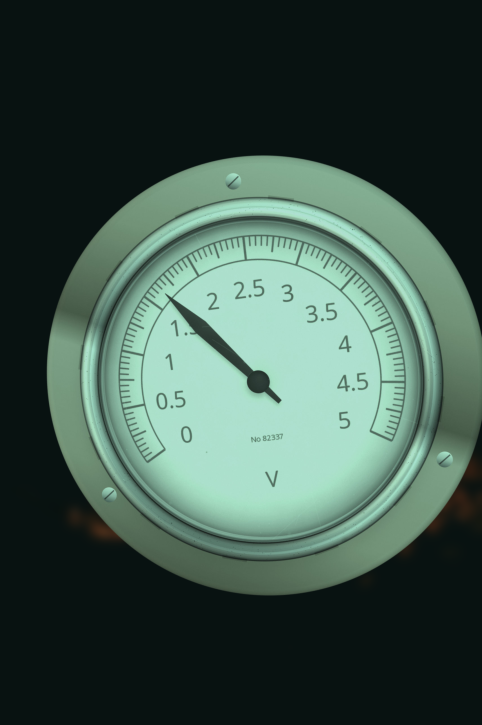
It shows 1.65; V
